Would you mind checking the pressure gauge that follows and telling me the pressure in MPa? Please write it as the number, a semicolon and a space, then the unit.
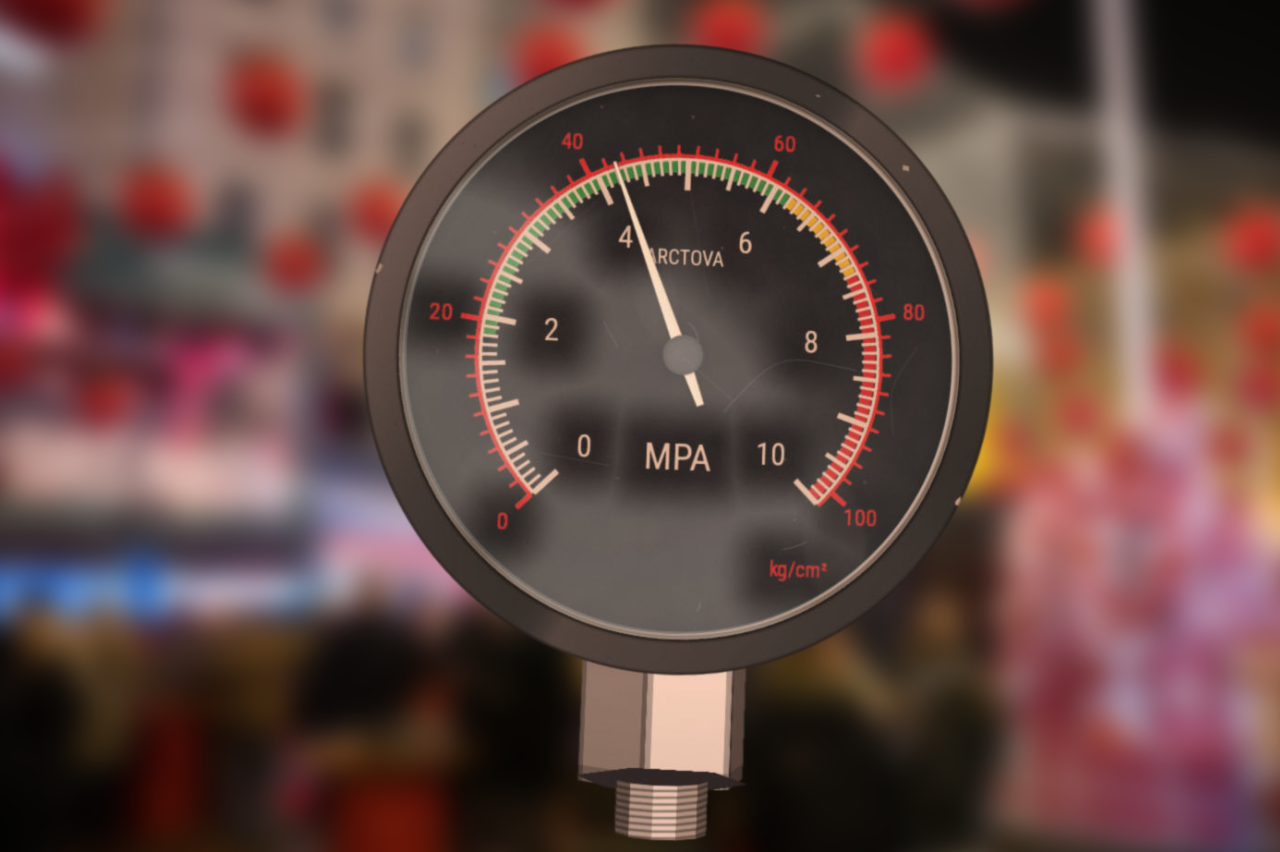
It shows 4.2; MPa
